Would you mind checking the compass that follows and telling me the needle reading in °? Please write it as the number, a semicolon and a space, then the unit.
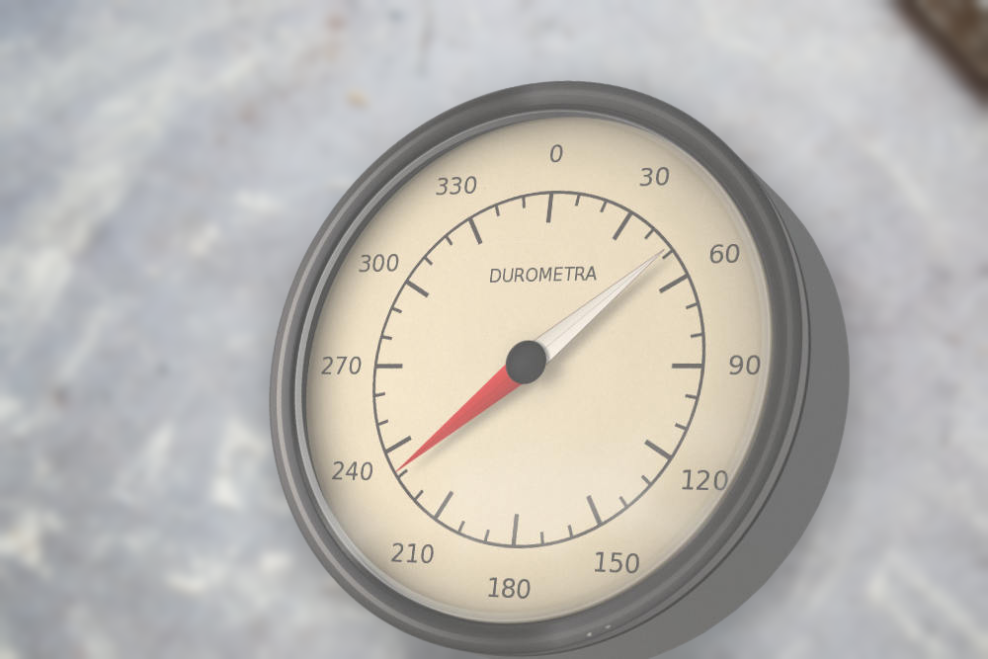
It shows 230; °
